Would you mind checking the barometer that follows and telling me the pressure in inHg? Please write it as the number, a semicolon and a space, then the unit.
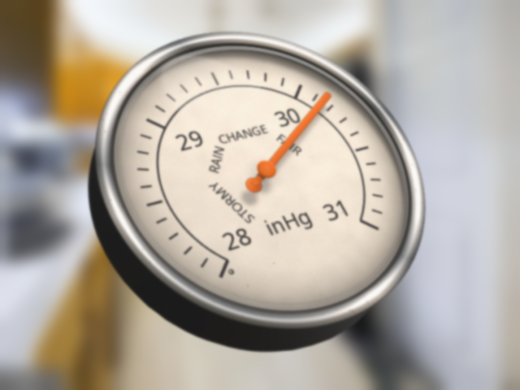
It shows 30.15; inHg
